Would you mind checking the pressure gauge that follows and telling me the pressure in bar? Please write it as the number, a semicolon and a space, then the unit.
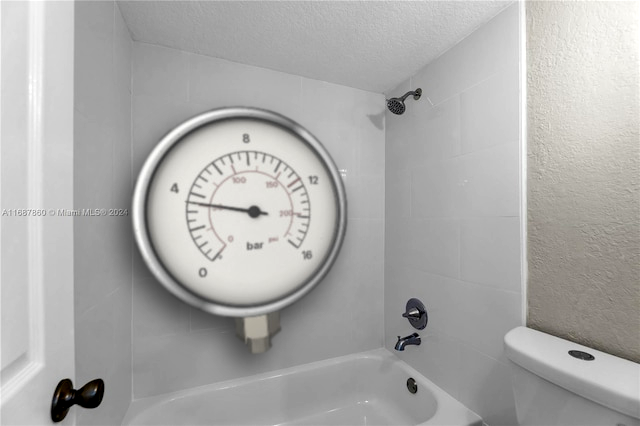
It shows 3.5; bar
